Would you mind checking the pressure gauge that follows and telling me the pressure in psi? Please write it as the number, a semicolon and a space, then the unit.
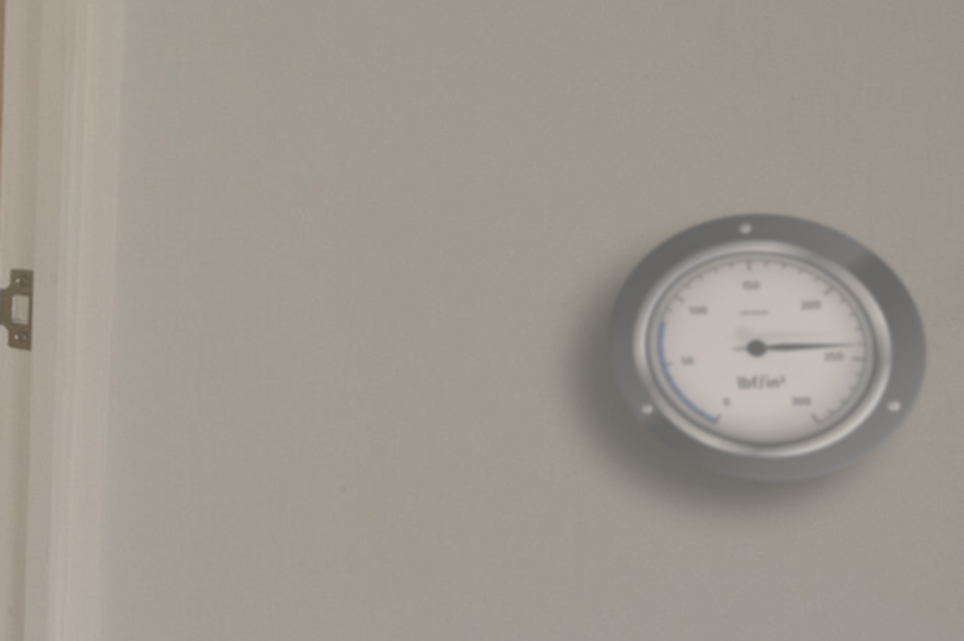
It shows 240; psi
